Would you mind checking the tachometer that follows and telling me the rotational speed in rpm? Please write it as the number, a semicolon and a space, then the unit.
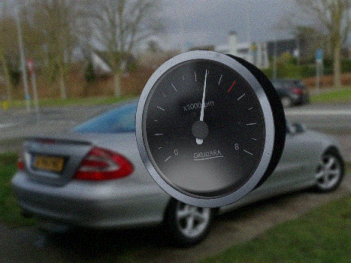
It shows 4500; rpm
